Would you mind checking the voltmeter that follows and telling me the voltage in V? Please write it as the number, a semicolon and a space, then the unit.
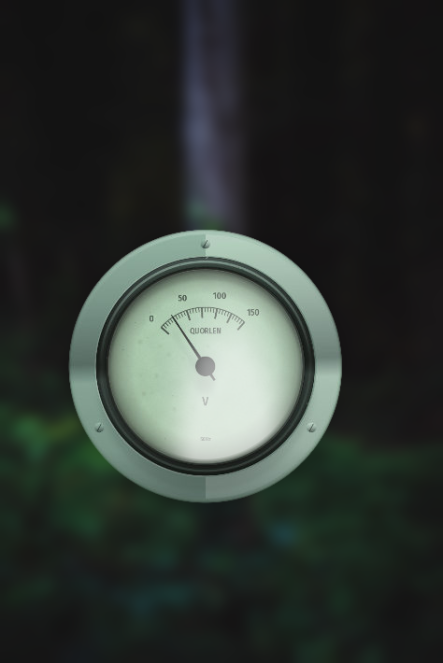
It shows 25; V
